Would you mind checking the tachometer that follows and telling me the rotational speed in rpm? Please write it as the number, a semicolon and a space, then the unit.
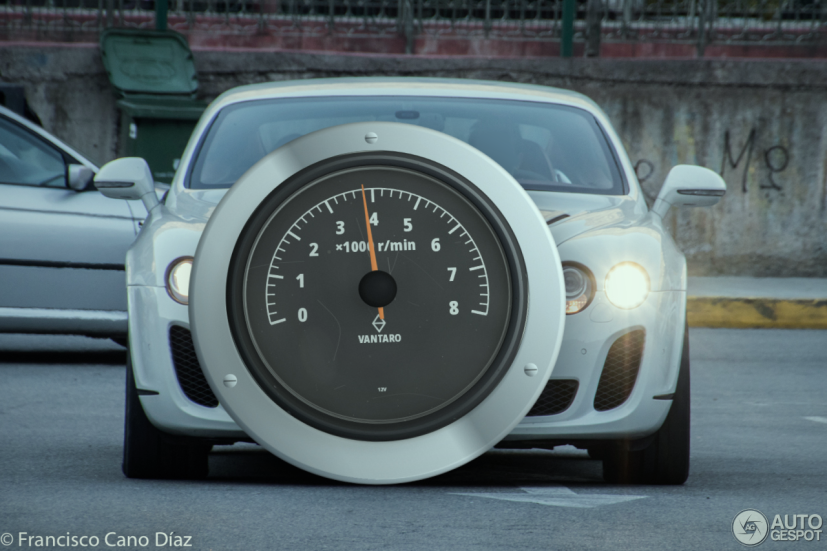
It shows 3800; rpm
